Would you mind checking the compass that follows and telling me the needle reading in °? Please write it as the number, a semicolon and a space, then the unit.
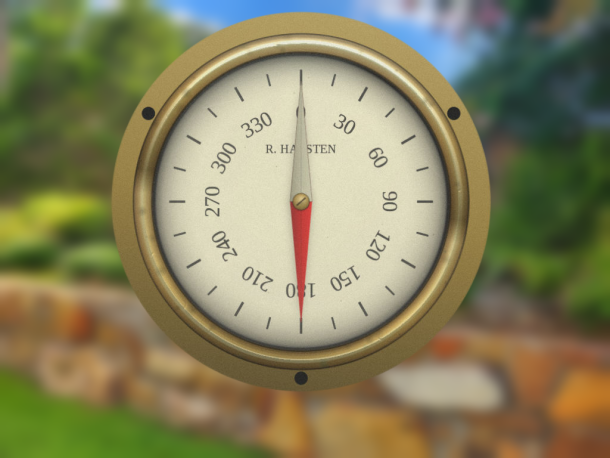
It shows 180; °
